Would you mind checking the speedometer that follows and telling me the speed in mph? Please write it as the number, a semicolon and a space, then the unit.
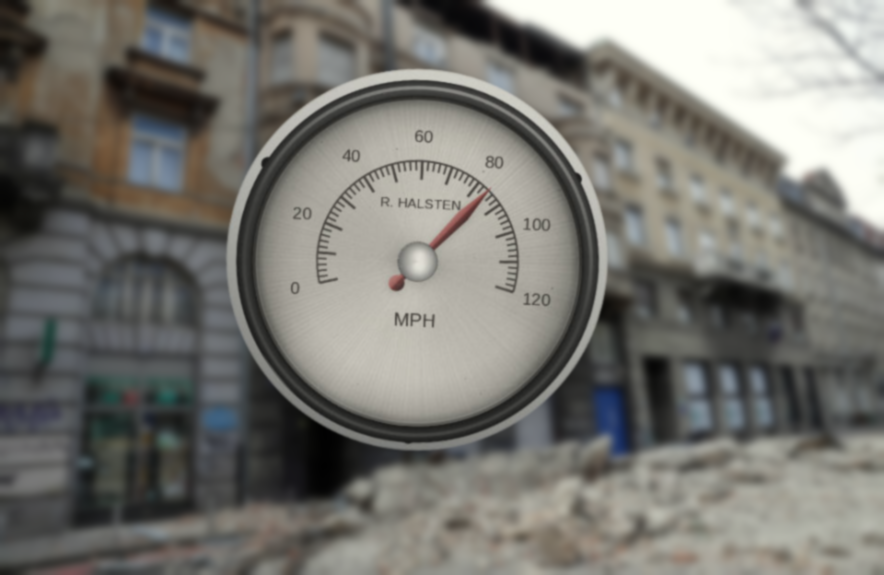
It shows 84; mph
